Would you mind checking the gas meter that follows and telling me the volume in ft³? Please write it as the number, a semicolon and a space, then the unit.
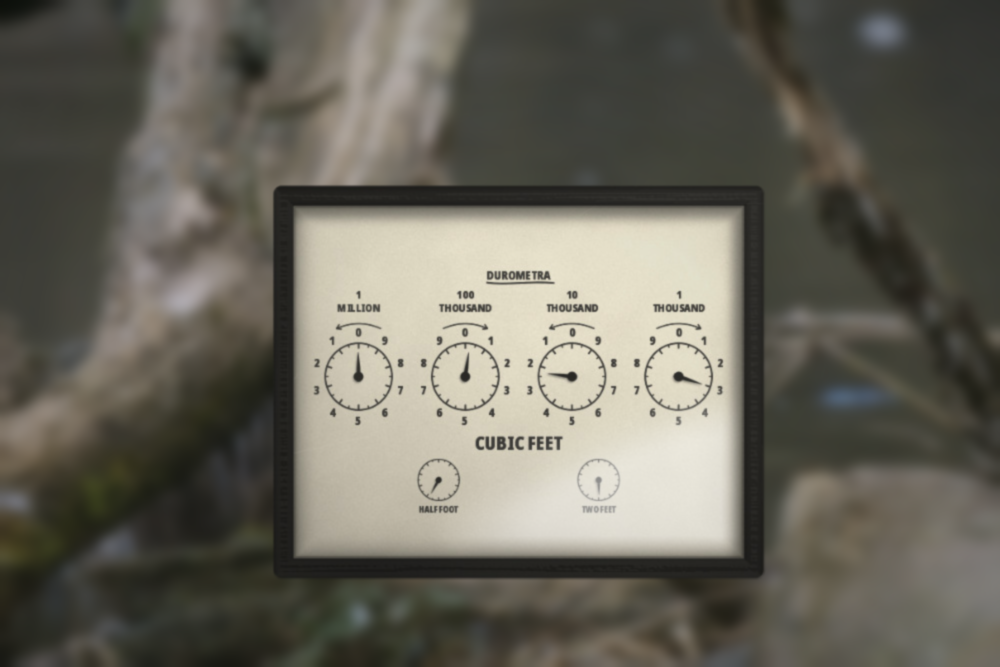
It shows 2300; ft³
